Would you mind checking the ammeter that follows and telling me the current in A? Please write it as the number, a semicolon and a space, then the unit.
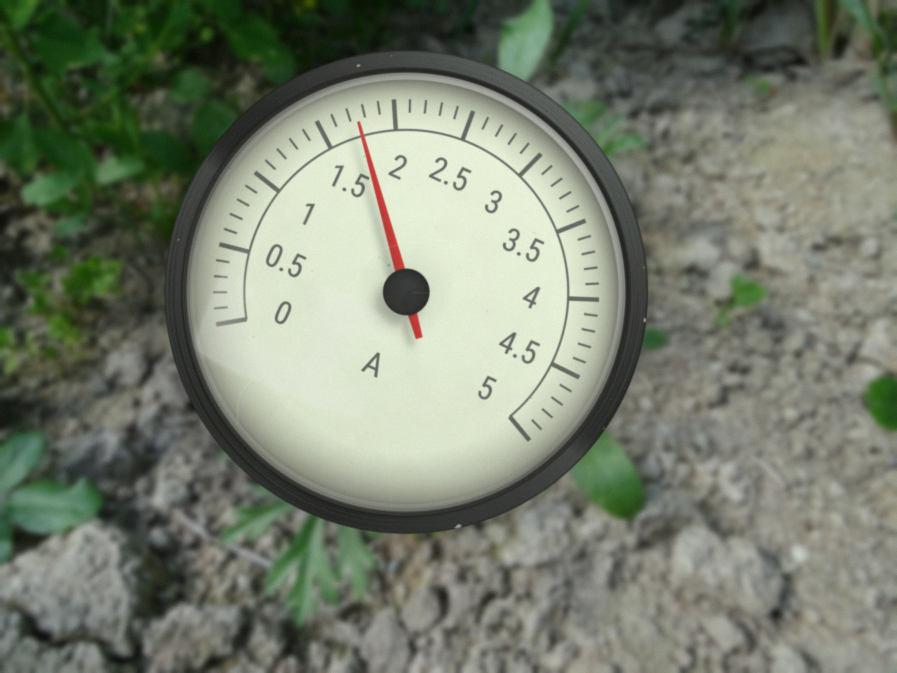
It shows 1.75; A
